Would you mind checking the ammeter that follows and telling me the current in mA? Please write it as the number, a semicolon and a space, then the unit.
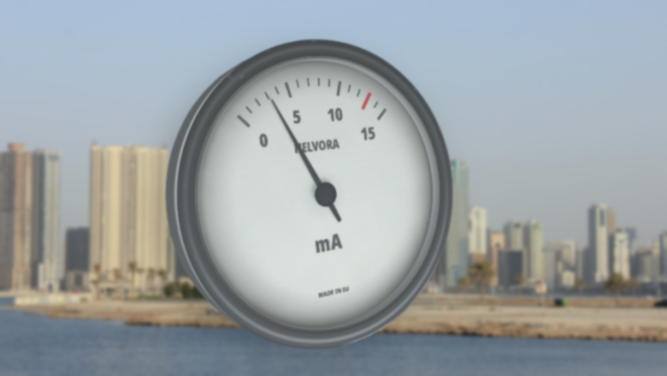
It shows 3; mA
